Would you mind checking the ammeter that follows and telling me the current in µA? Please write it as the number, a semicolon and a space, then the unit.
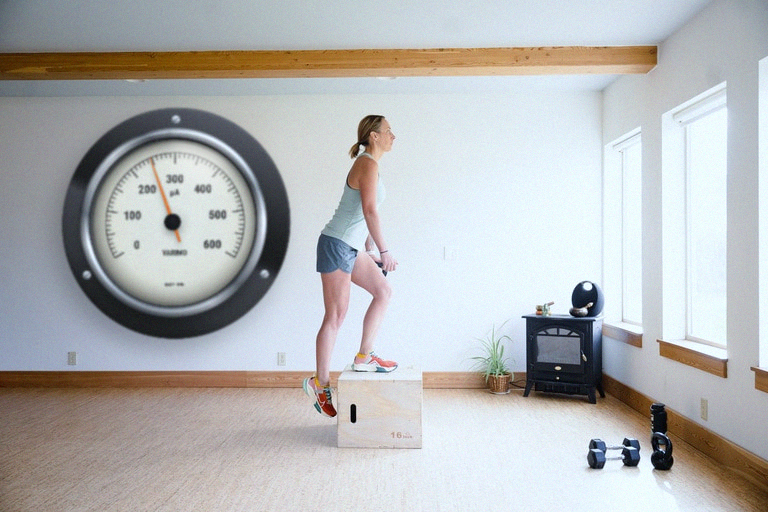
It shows 250; µA
